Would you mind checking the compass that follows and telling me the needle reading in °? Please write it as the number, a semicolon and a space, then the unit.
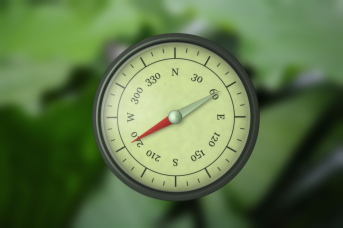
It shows 240; °
